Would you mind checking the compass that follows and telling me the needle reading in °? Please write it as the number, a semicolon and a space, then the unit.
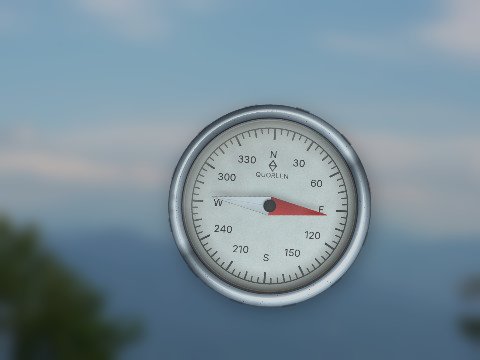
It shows 95; °
